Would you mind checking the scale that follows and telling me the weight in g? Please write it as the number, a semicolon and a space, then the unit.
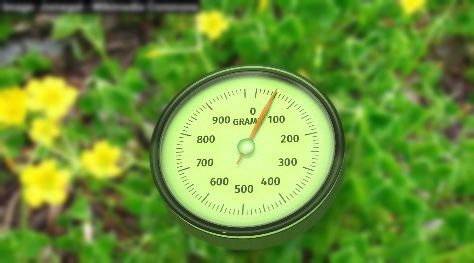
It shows 50; g
